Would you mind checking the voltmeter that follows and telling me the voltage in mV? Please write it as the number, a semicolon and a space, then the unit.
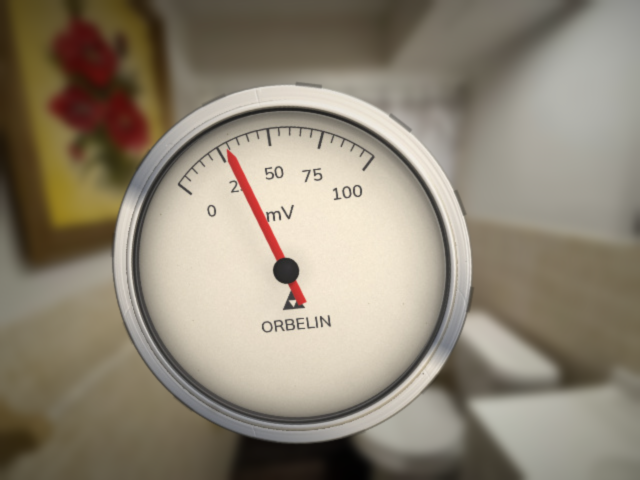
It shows 30; mV
